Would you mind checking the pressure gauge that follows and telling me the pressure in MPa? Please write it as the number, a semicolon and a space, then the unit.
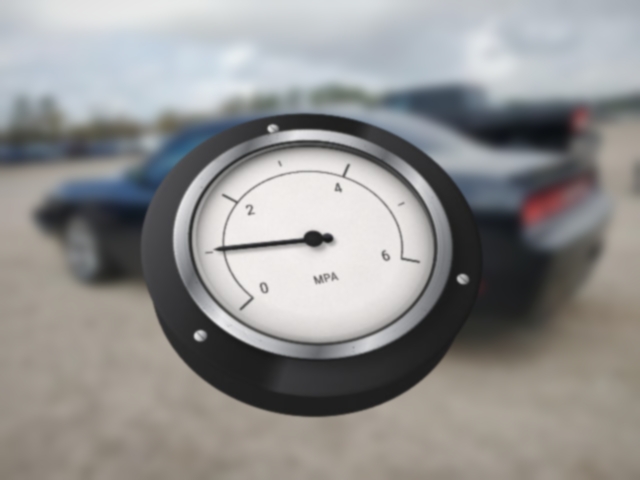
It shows 1; MPa
